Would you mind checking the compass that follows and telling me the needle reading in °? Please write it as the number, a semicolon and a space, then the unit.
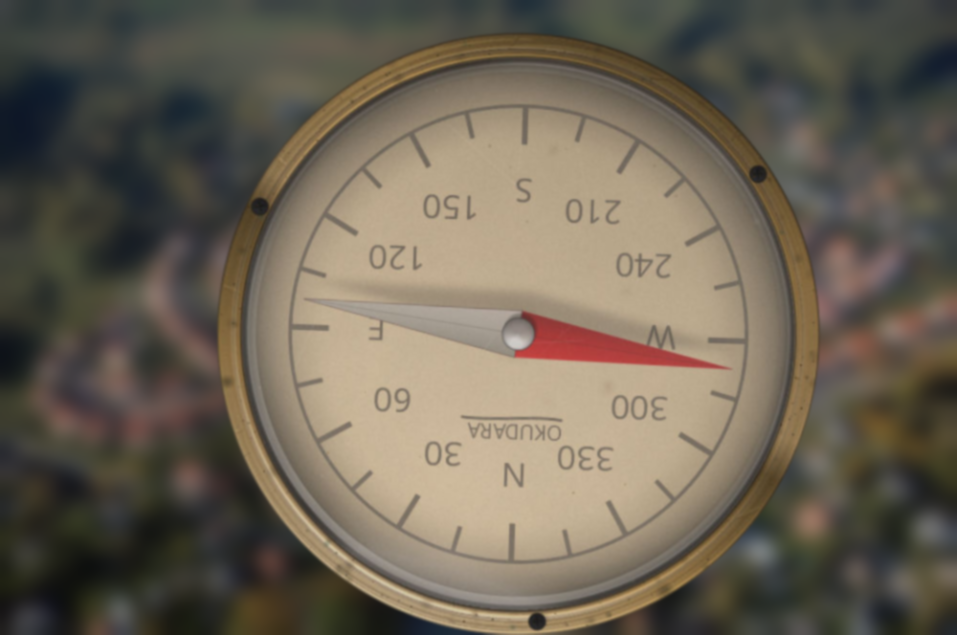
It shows 277.5; °
